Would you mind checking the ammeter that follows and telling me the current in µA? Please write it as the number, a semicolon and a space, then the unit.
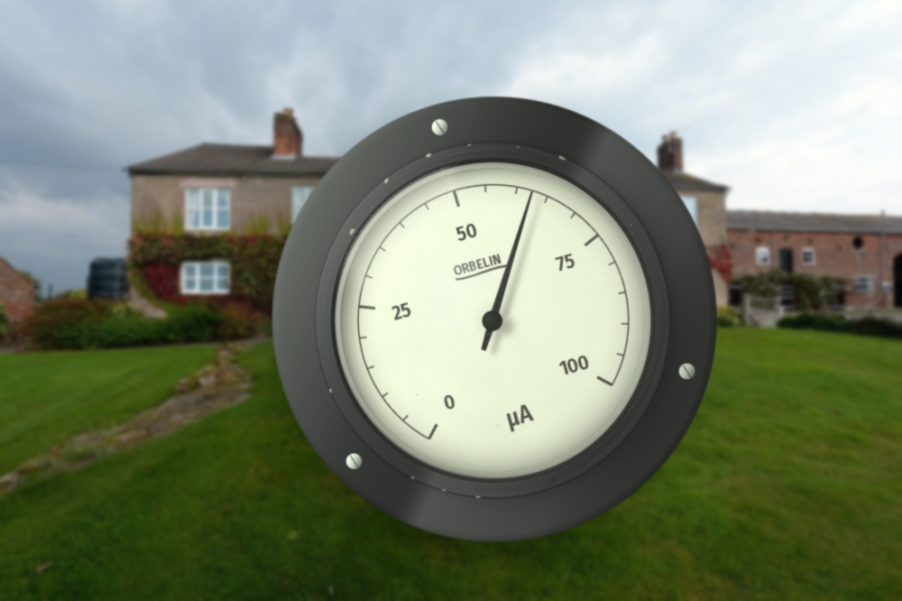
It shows 62.5; µA
